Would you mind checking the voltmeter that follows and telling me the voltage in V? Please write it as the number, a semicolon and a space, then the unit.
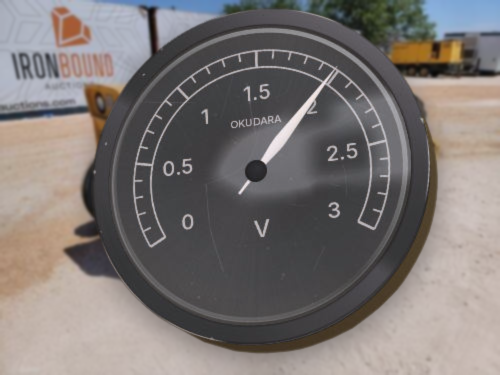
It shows 2; V
